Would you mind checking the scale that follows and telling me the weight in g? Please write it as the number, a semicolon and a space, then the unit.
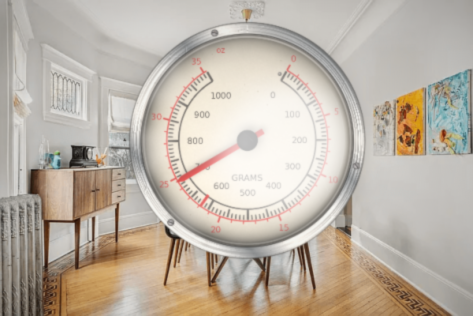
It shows 700; g
